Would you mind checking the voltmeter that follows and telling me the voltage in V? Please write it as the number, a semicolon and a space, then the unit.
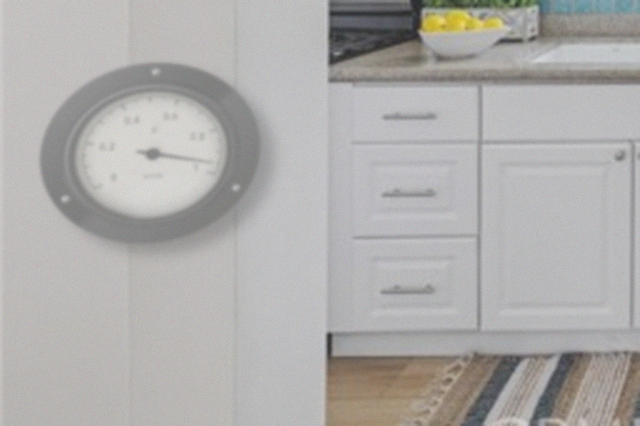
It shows 0.95; V
